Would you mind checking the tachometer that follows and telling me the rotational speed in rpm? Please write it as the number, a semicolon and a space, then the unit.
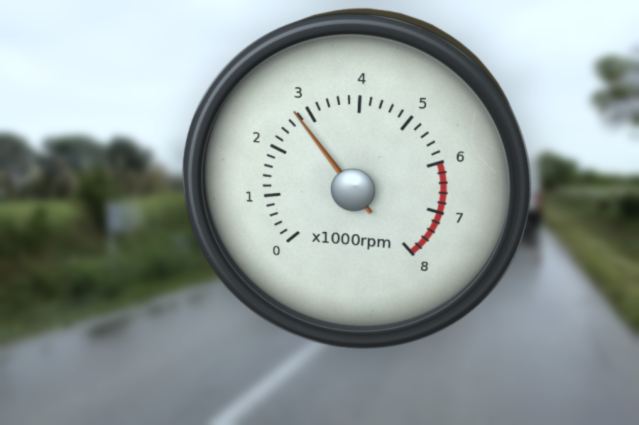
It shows 2800; rpm
